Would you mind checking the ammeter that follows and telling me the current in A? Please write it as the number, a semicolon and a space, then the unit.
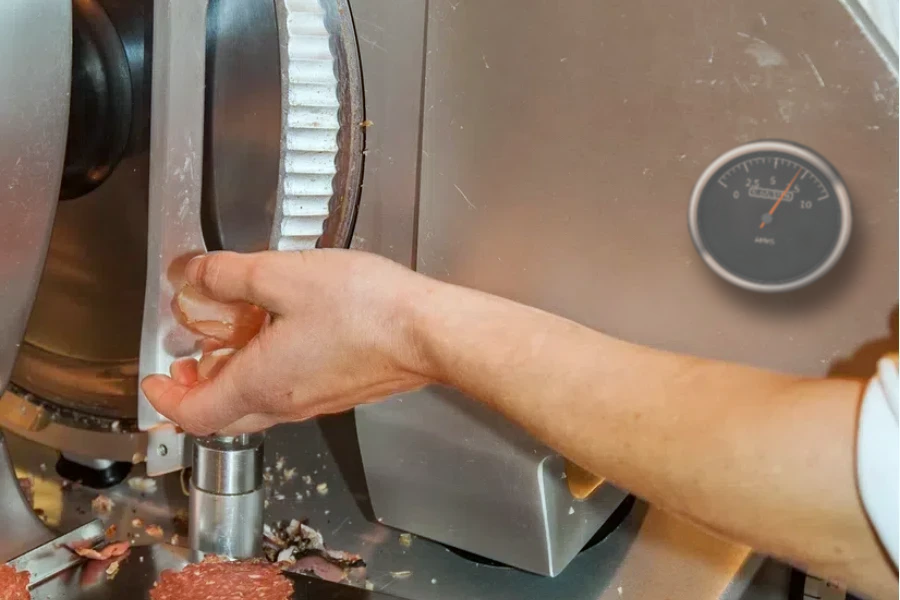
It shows 7; A
